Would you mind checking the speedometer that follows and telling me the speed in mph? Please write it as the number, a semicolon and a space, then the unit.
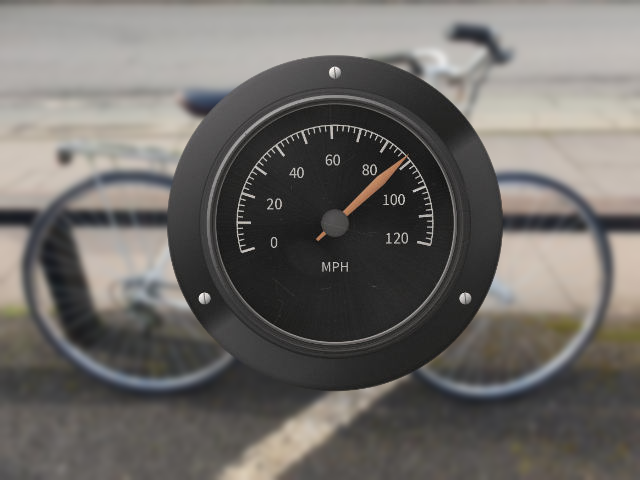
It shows 88; mph
